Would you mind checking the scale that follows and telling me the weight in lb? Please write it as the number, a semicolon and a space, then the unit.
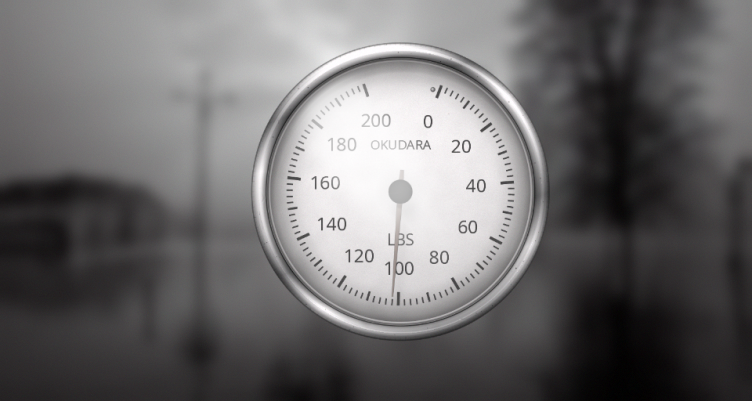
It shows 102; lb
